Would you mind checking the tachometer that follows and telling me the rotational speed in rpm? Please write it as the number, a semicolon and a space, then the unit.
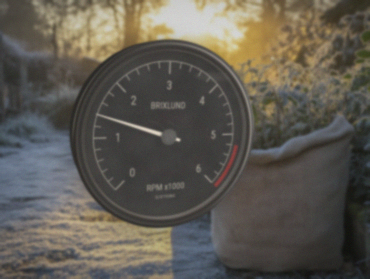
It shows 1400; rpm
